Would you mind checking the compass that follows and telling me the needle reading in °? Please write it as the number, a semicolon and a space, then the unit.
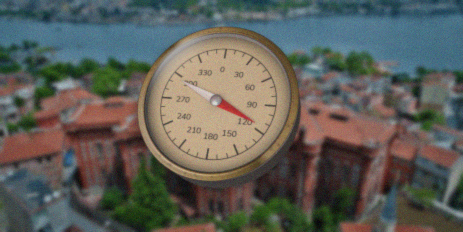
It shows 115; °
